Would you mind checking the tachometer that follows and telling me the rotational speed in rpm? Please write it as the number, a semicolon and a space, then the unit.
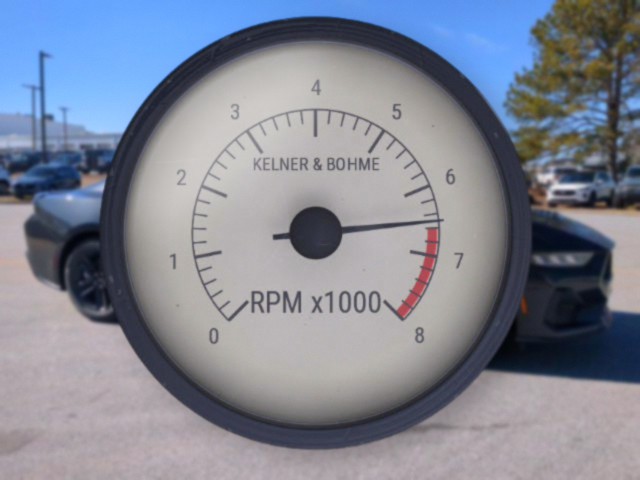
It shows 6500; rpm
